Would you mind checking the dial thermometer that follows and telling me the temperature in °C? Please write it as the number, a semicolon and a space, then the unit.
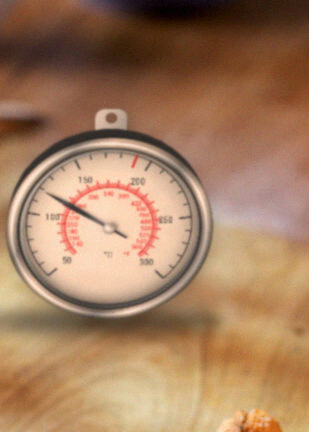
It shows 120; °C
